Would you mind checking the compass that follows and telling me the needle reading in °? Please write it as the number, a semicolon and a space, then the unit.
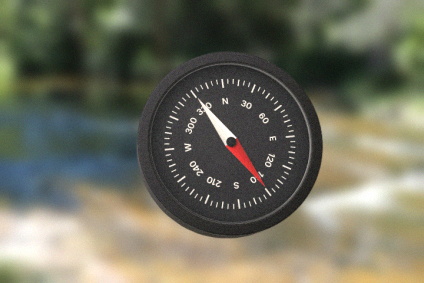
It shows 150; °
